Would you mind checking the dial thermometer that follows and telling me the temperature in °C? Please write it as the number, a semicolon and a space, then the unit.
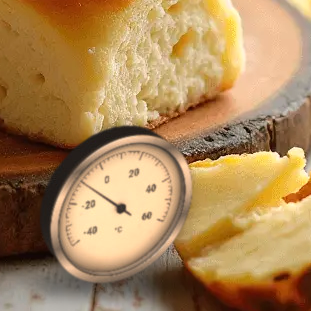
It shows -10; °C
